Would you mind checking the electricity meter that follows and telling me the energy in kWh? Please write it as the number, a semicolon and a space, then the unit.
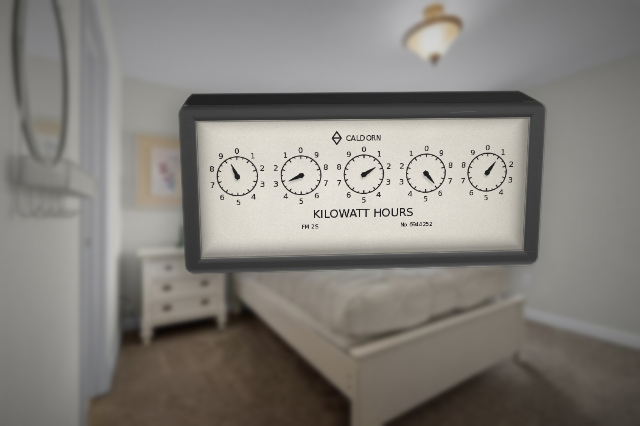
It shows 93161; kWh
